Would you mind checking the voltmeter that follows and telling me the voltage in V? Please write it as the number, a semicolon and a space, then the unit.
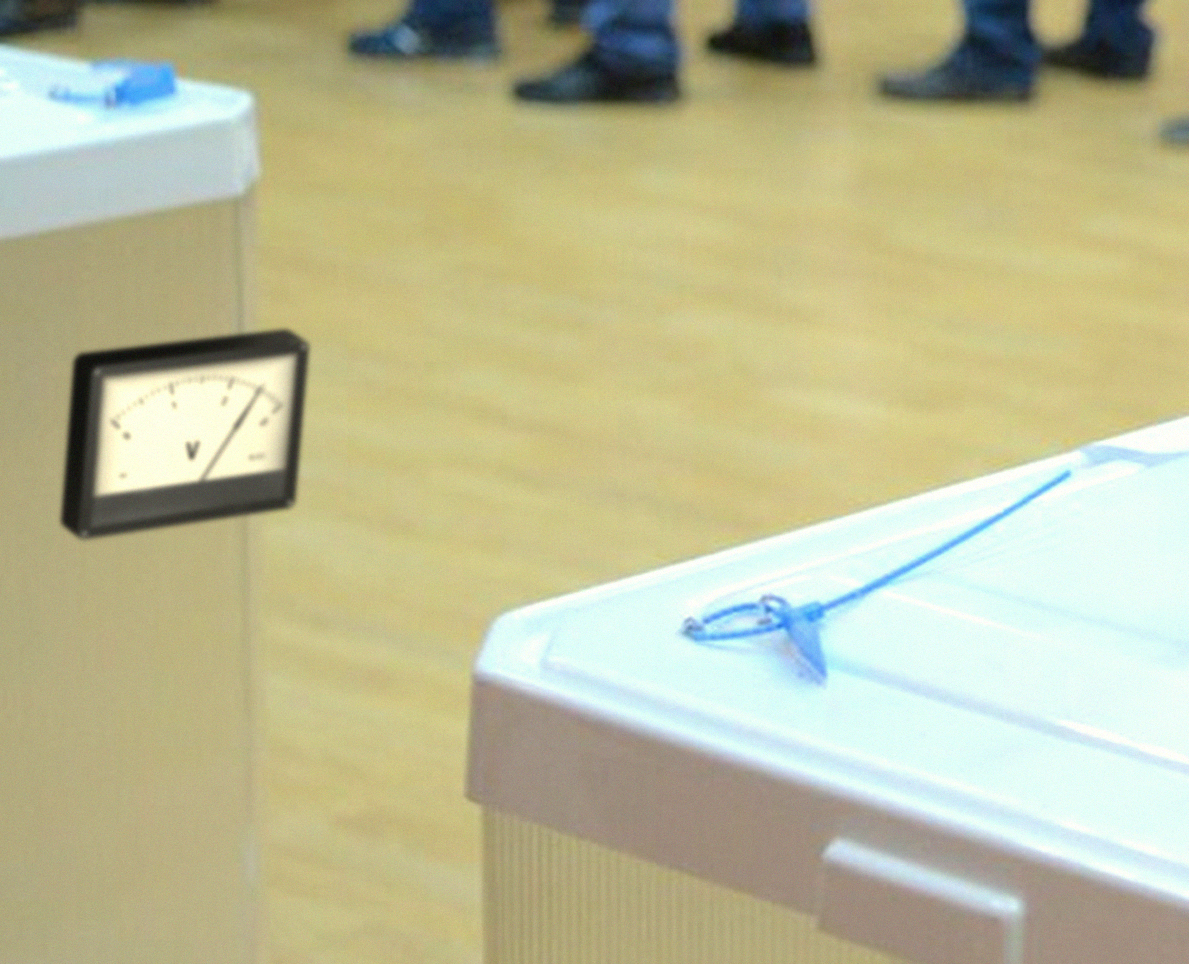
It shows 2.5; V
